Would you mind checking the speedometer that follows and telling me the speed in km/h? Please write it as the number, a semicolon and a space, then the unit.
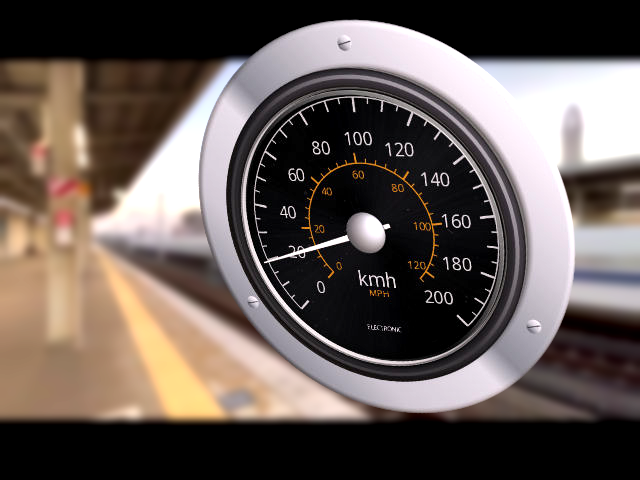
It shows 20; km/h
